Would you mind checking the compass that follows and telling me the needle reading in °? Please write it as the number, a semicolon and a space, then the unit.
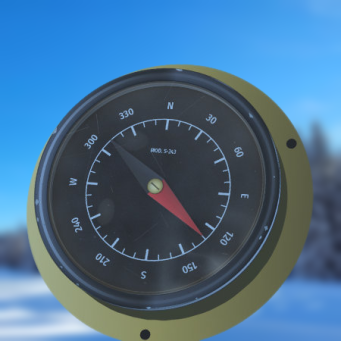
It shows 130; °
